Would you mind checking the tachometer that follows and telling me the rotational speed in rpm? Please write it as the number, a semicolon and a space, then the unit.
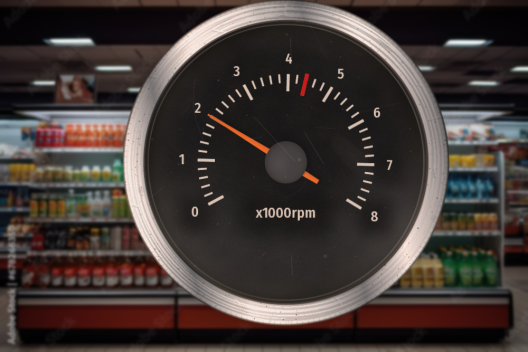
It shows 2000; rpm
